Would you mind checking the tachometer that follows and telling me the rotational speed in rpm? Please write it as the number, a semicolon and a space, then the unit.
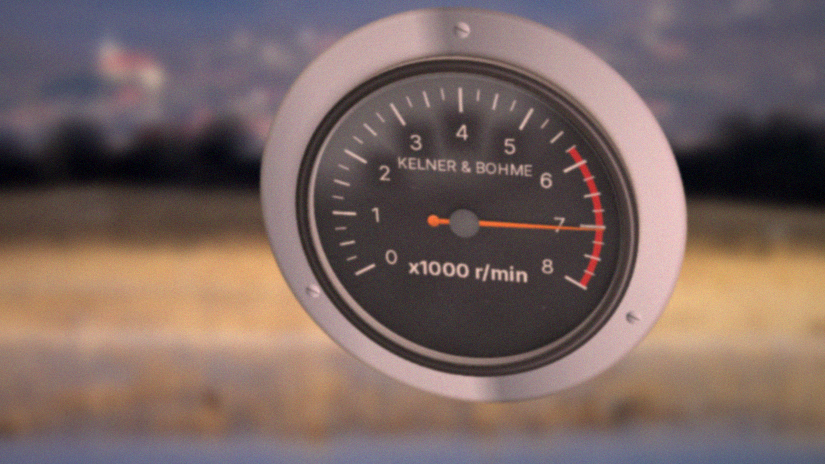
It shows 7000; rpm
